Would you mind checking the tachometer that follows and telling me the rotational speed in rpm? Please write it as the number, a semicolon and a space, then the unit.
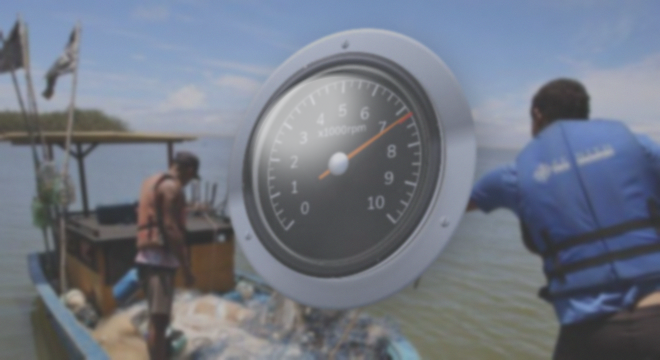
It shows 7250; rpm
